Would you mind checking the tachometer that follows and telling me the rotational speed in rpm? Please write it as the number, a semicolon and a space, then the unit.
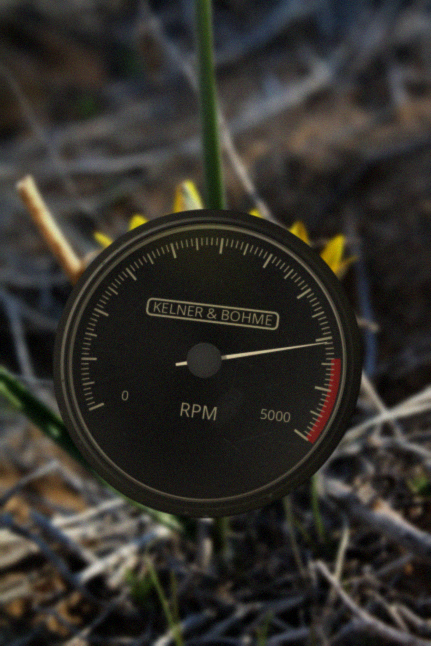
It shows 4050; rpm
